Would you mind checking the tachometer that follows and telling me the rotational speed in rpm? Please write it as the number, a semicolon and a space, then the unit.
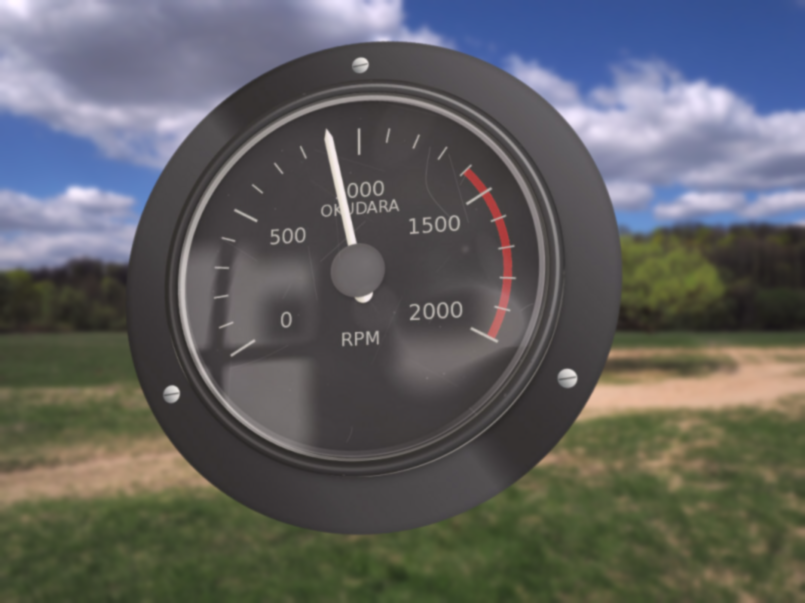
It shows 900; rpm
